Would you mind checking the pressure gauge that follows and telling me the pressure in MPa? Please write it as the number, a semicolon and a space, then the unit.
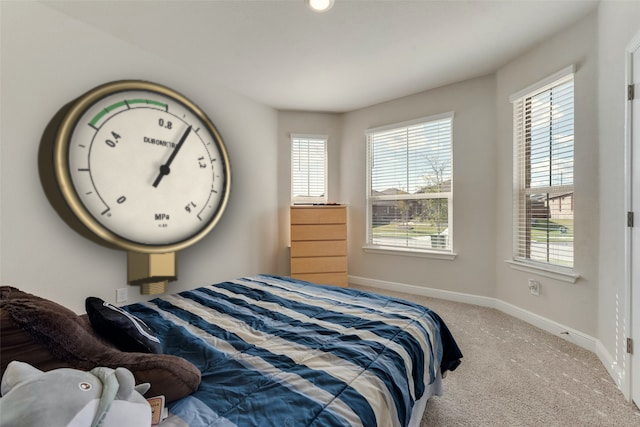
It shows 0.95; MPa
